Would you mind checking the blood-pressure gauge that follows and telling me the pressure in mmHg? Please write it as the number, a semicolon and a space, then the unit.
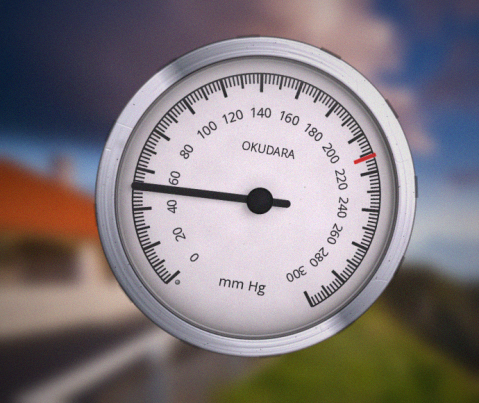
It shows 52; mmHg
